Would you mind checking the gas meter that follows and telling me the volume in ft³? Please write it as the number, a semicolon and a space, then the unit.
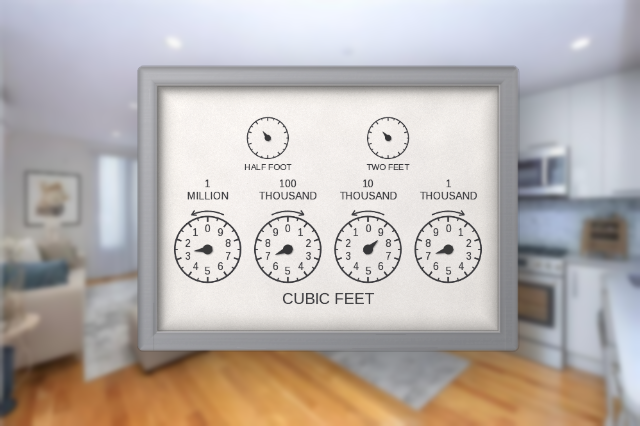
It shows 268700; ft³
